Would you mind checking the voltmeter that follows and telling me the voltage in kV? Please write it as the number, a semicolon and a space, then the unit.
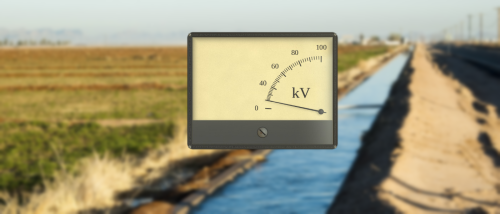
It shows 20; kV
